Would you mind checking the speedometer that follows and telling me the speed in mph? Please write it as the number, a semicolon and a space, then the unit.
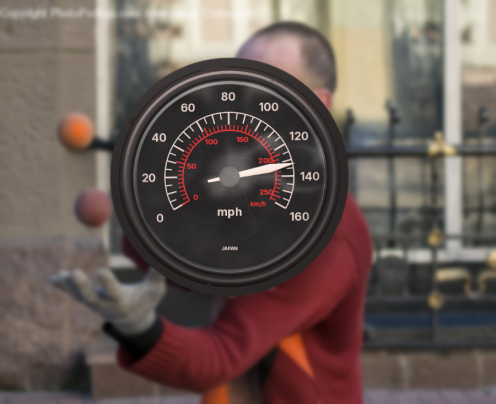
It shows 132.5; mph
